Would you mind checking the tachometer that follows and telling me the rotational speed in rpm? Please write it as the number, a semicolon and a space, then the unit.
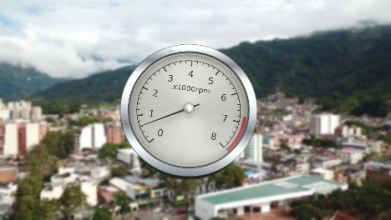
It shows 600; rpm
